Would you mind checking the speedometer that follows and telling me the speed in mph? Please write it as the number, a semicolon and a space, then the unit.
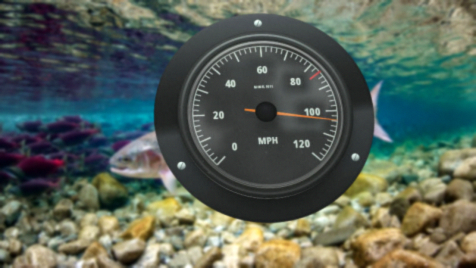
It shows 104; mph
